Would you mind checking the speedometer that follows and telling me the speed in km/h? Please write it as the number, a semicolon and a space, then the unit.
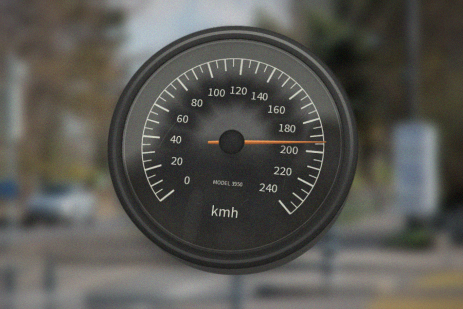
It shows 195; km/h
